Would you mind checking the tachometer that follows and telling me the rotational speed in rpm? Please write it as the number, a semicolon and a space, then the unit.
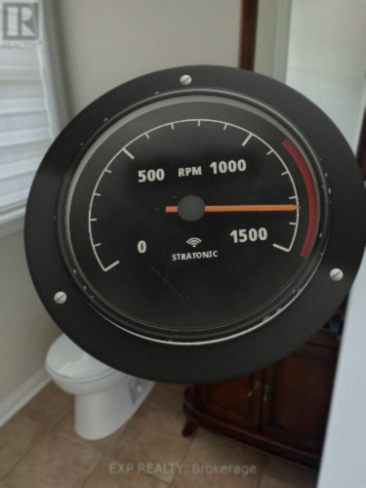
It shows 1350; rpm
